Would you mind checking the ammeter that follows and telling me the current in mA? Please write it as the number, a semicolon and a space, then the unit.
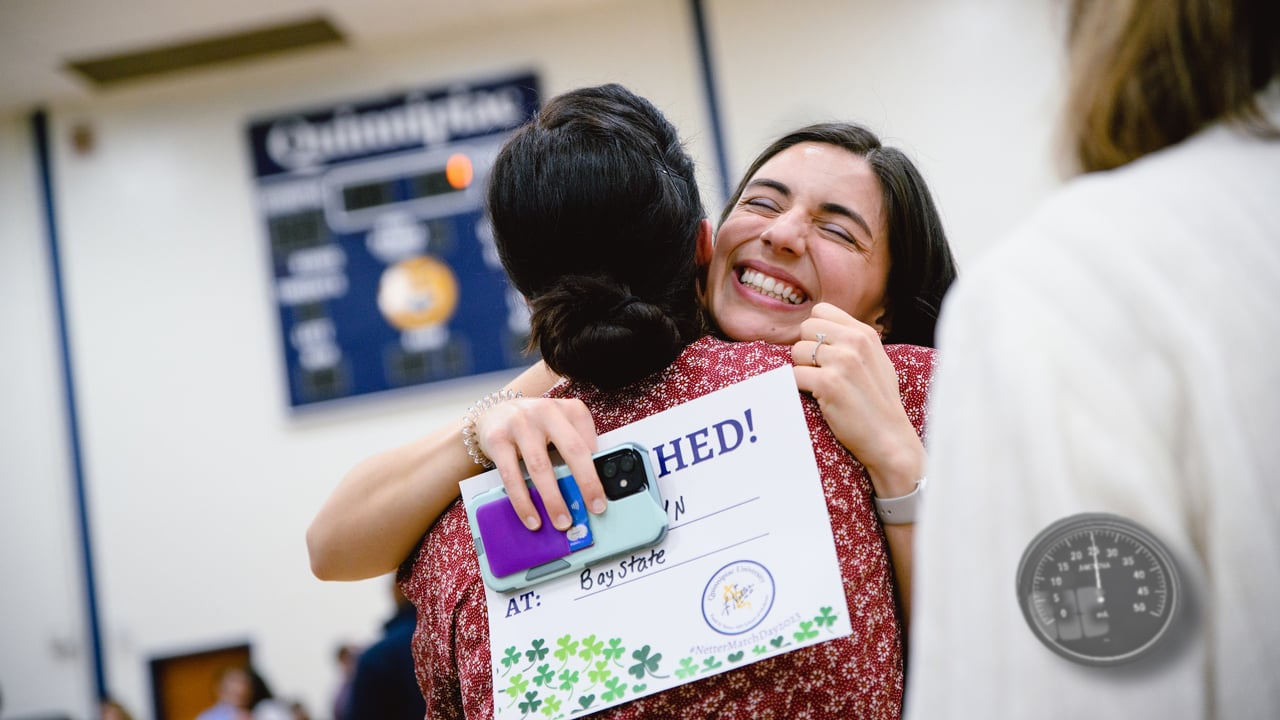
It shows 25; mA
